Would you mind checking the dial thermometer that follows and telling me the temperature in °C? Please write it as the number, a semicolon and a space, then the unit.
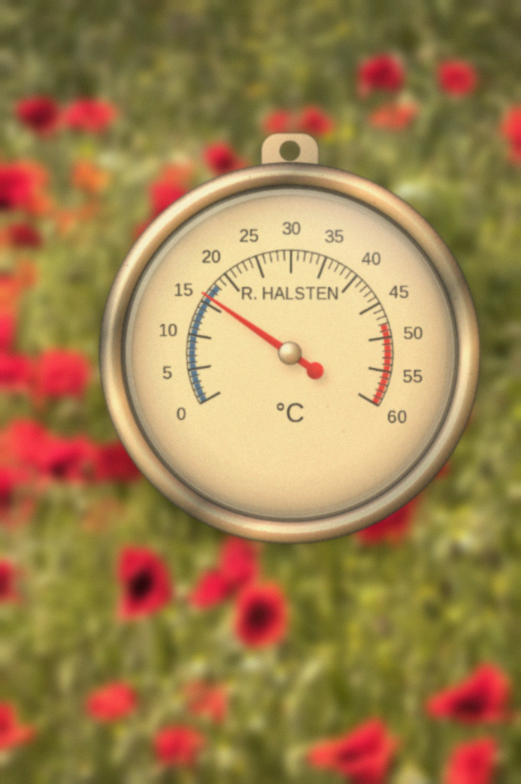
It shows 16; °C
